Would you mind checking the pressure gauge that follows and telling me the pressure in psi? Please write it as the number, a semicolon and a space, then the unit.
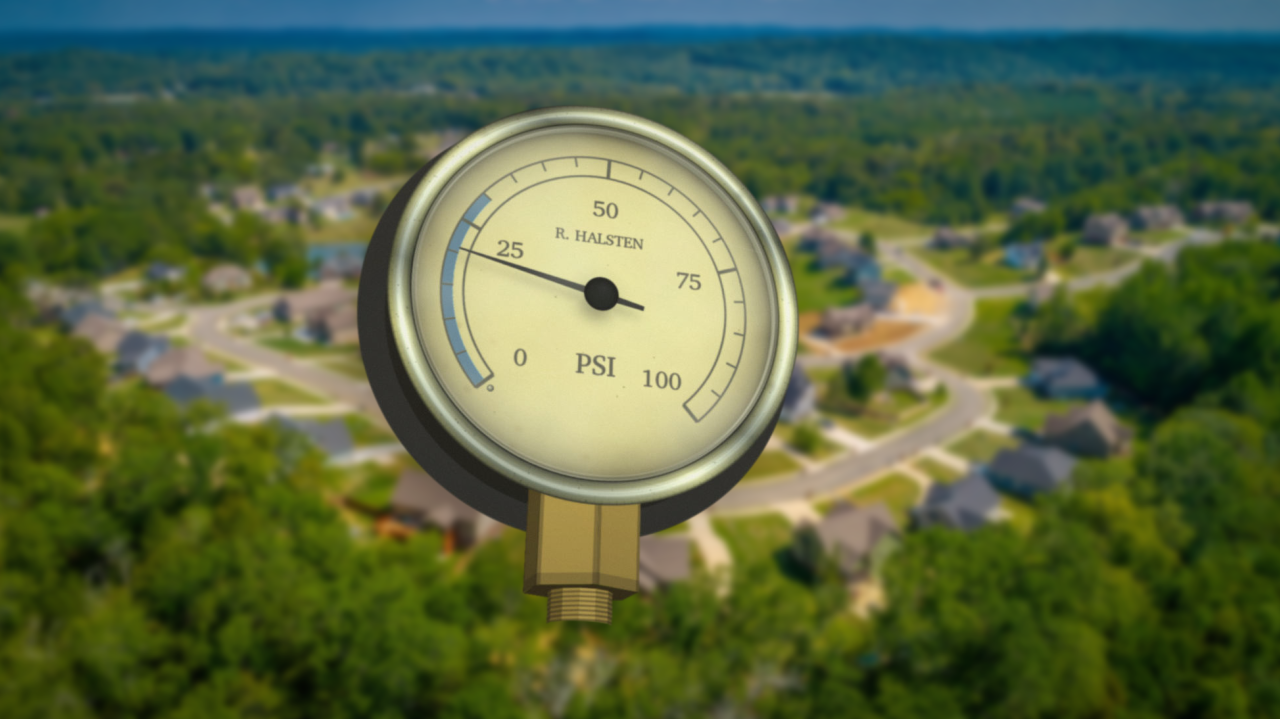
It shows 20; psi
